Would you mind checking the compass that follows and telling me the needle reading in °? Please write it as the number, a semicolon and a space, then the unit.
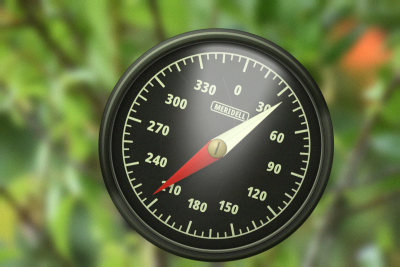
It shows 215; °
